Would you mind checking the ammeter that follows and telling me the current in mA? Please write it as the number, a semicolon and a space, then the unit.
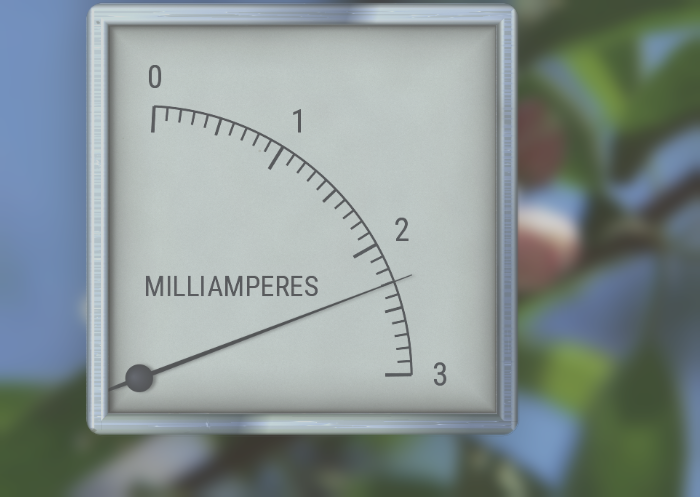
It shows 2.3; mA
